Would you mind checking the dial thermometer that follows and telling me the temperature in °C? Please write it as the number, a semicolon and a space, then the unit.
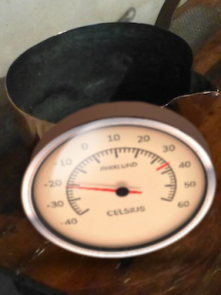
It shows -20; °C
